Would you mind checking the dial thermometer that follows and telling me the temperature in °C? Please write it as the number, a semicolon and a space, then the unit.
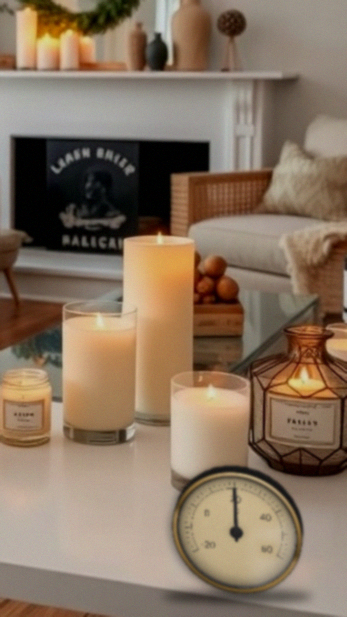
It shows 20; °C
